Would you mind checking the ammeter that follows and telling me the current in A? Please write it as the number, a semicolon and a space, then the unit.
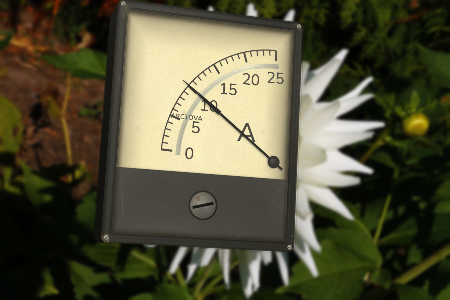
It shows 10; A
